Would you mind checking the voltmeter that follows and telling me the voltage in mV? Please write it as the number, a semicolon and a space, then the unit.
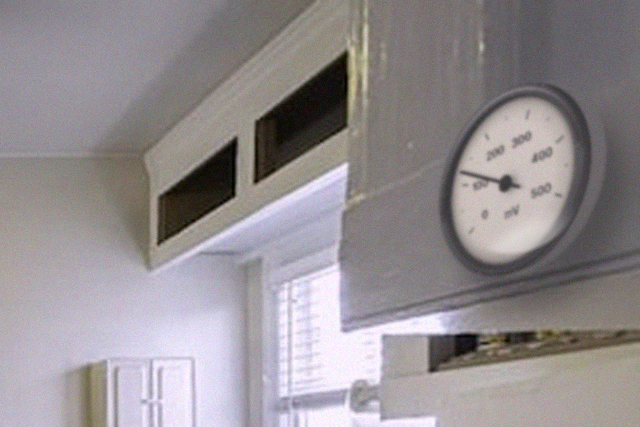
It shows 125; mV
